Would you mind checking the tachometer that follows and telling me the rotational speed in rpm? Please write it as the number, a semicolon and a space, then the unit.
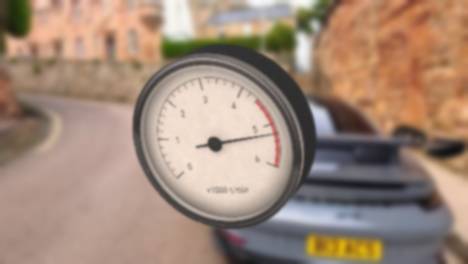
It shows 5200; rpm
